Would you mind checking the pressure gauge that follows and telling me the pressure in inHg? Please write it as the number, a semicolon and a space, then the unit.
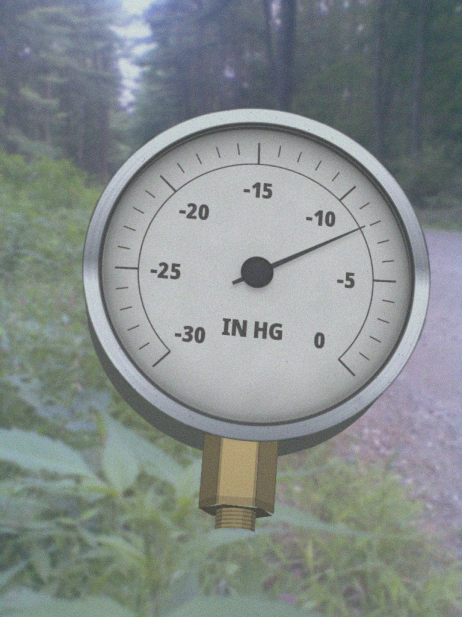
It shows -8; inHg
